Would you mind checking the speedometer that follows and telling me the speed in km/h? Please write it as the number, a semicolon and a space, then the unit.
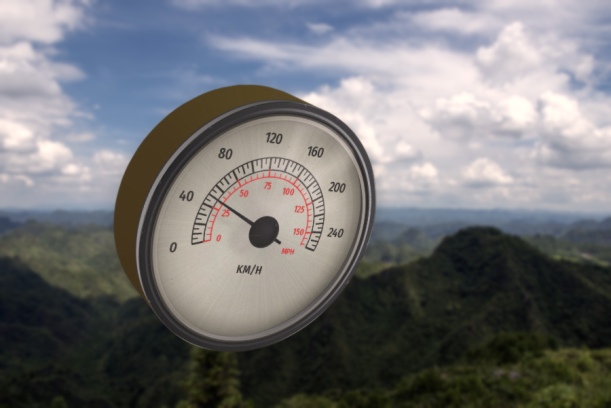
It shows 50; km/h
